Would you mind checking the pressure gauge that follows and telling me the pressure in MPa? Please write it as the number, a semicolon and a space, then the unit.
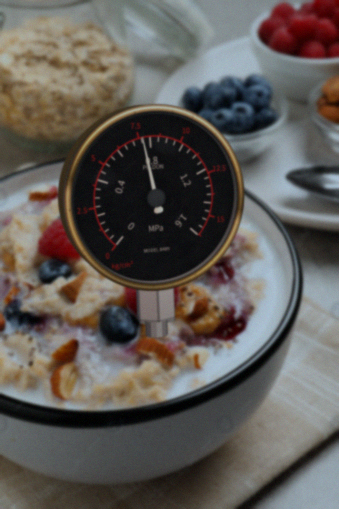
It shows 0.75; MPa
